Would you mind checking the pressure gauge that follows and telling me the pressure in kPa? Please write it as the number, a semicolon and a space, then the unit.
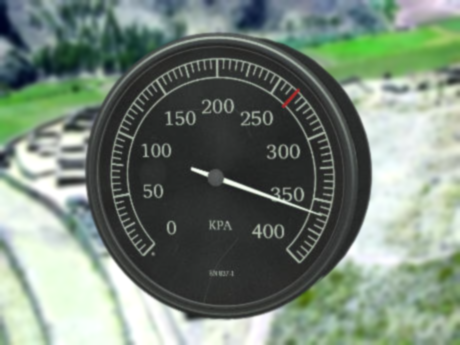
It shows 360; kPa
